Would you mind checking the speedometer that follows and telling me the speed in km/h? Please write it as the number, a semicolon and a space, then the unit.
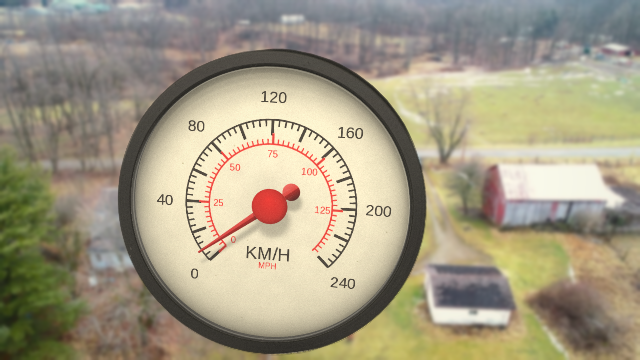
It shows 8; km/h
